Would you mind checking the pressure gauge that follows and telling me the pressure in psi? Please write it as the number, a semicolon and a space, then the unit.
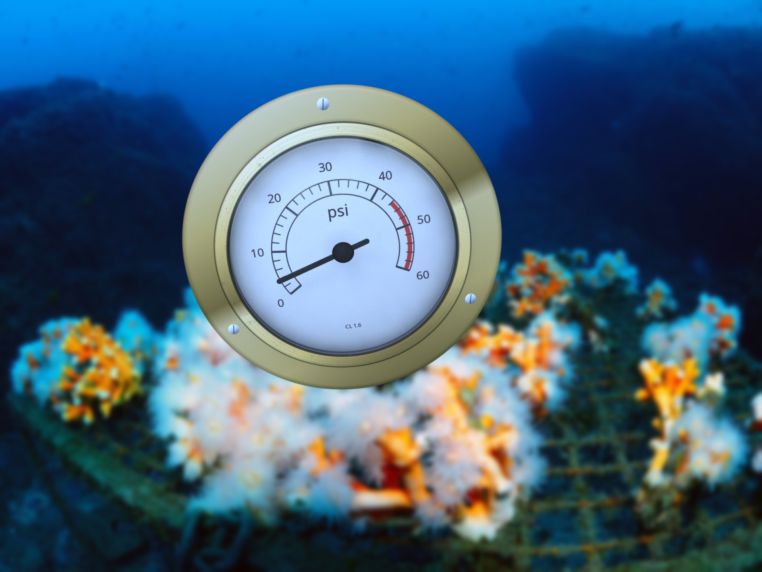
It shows 4; psi
